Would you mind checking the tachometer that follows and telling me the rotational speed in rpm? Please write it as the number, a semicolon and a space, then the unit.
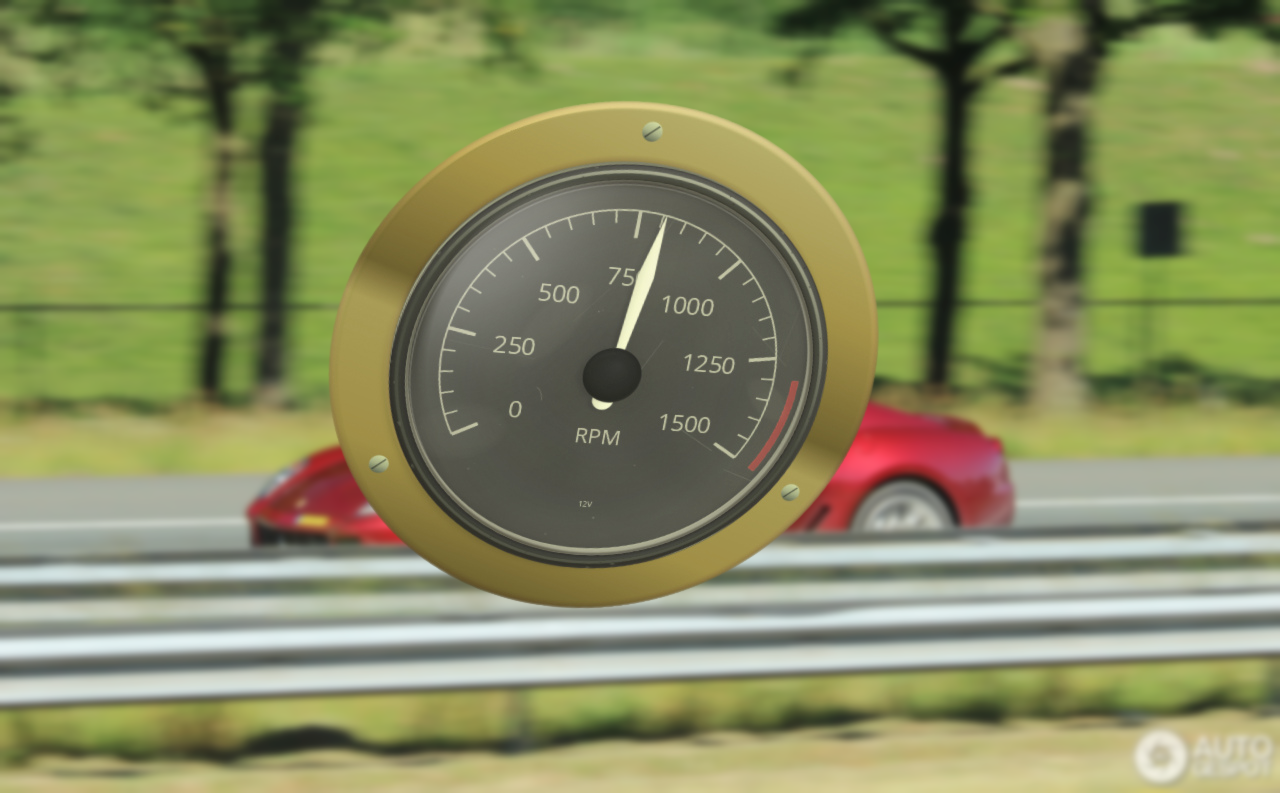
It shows 800; rpm
